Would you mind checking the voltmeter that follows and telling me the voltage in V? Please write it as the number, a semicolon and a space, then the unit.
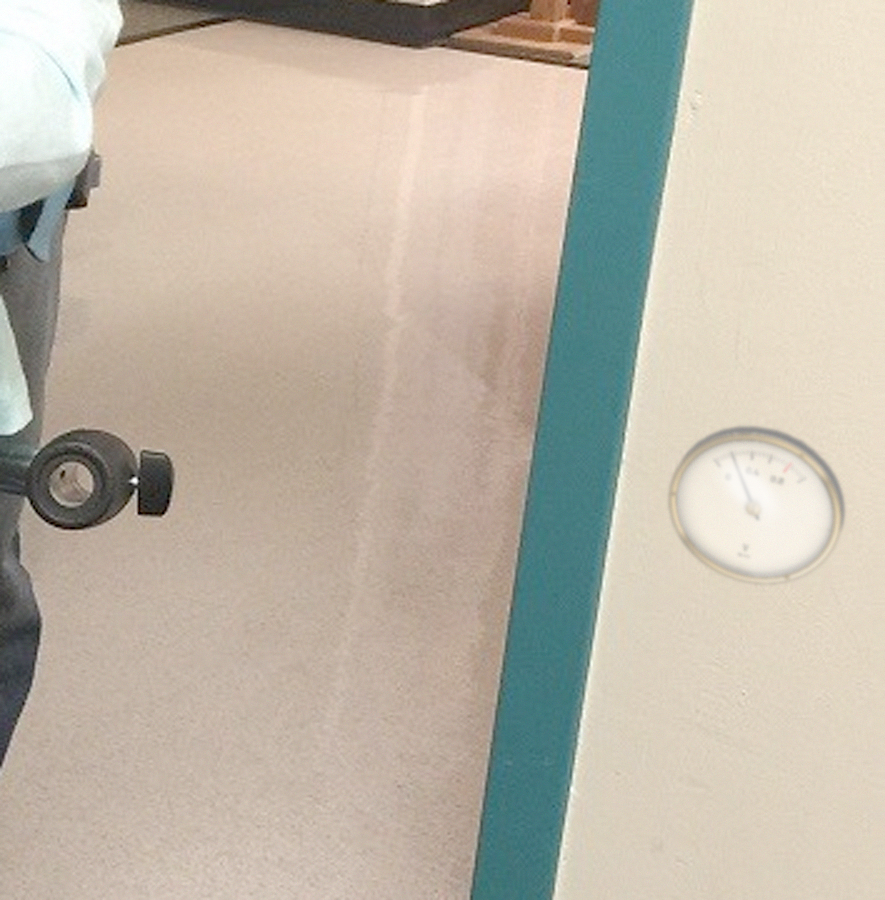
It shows 0.2; V
